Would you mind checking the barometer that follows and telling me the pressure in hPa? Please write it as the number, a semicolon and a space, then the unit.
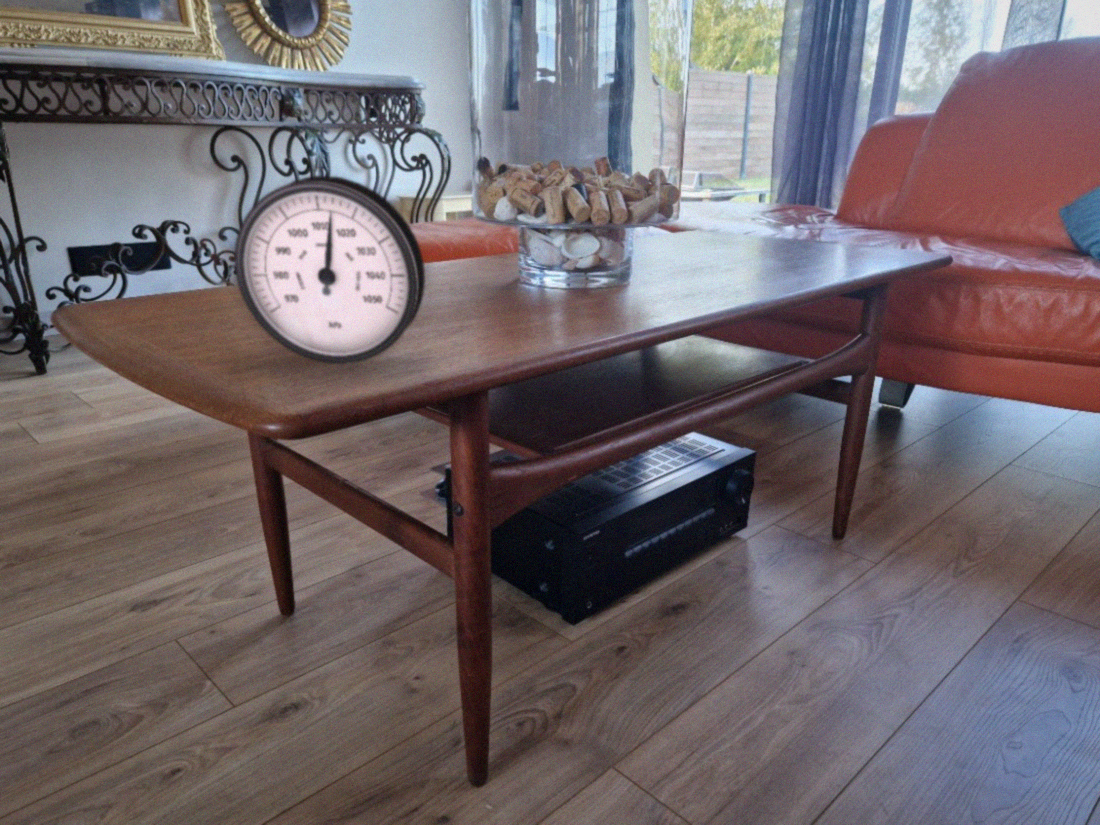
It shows 1014; hPa
